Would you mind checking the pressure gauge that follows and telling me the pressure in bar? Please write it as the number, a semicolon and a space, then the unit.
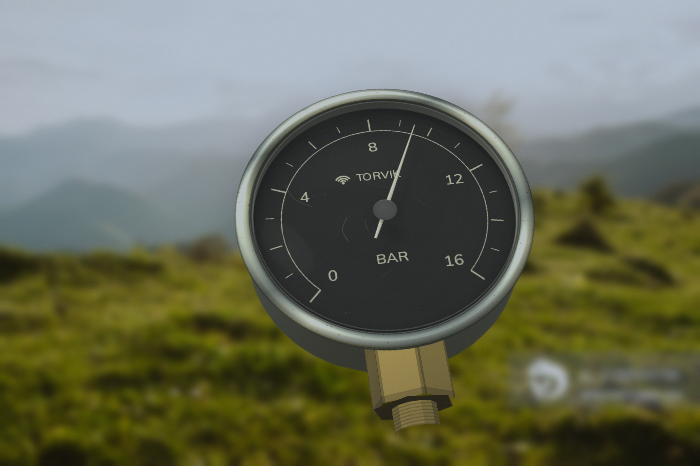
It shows 9.5; bar
